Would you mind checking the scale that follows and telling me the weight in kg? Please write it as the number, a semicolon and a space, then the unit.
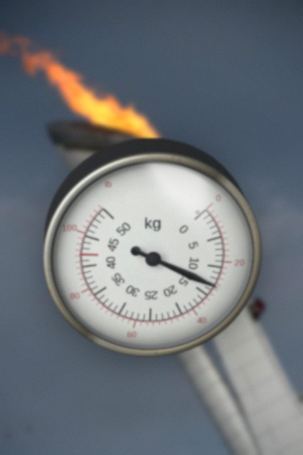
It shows 13; kg
